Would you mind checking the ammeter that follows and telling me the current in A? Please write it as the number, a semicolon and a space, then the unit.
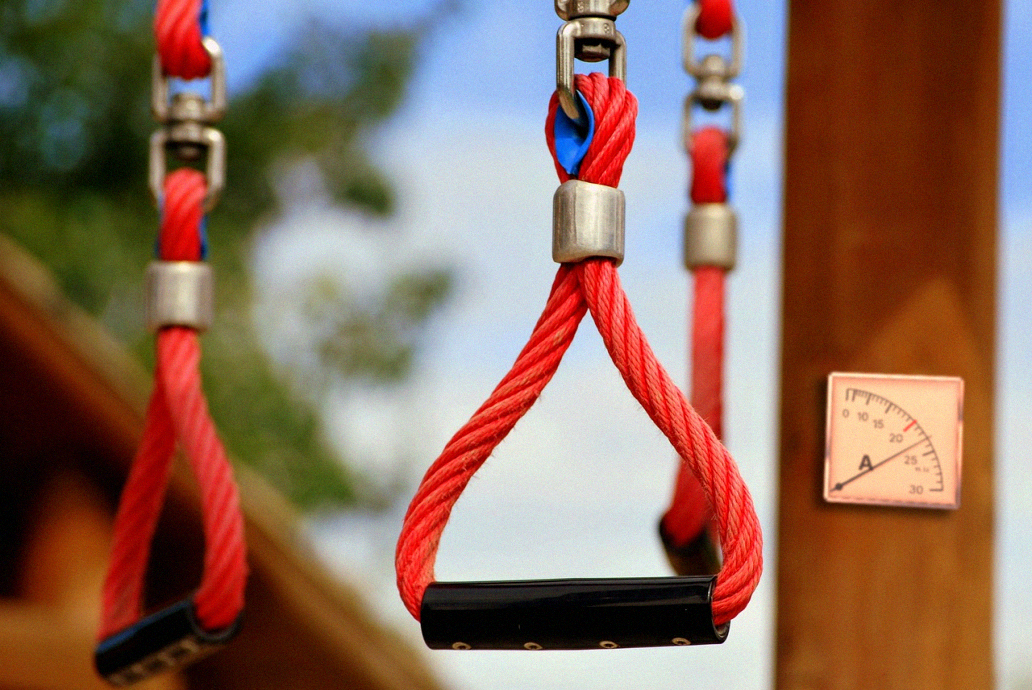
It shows 23; A
